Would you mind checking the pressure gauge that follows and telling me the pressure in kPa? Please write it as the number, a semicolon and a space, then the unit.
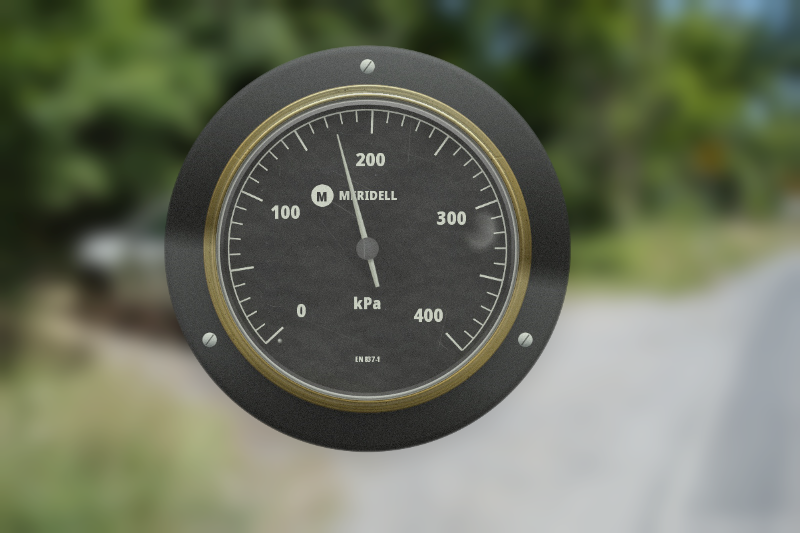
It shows 175; kPa
